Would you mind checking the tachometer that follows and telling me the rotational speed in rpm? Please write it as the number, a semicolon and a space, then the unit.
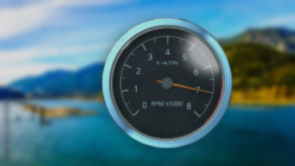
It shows 7000; rpm
